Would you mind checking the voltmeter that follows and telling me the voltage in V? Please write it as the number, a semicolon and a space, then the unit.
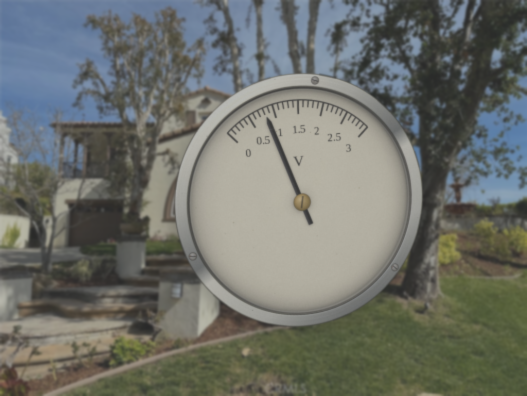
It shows 0.8; V
